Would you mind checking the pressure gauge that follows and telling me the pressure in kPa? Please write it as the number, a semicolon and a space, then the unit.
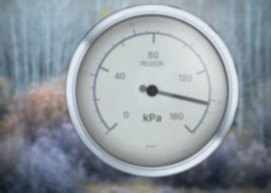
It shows 140; kPa
